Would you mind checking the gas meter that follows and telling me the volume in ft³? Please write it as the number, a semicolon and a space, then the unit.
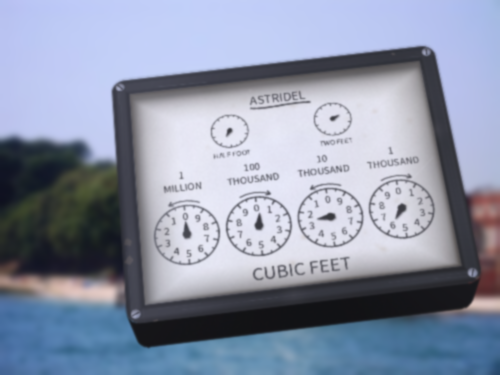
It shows 2600; ft³
